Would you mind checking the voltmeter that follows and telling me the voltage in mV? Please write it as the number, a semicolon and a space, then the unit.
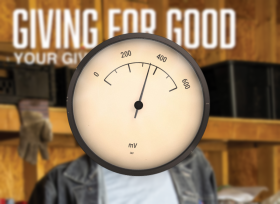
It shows 350; mV
